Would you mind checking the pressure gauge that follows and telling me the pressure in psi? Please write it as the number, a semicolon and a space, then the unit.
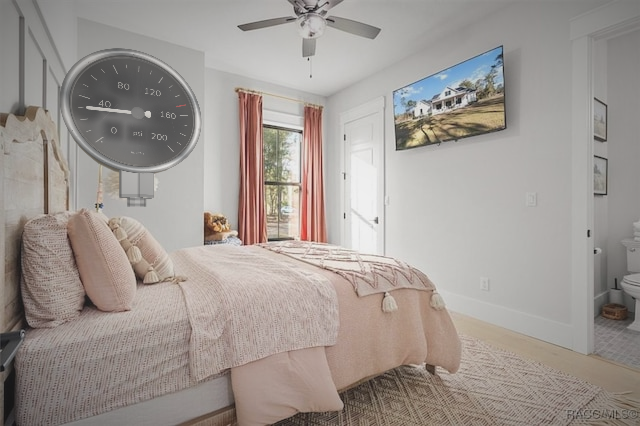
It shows 30; psi
